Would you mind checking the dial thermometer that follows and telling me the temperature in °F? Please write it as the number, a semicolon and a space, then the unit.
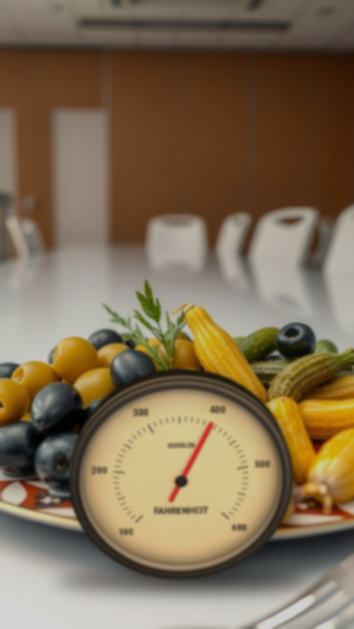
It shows 400; °F
